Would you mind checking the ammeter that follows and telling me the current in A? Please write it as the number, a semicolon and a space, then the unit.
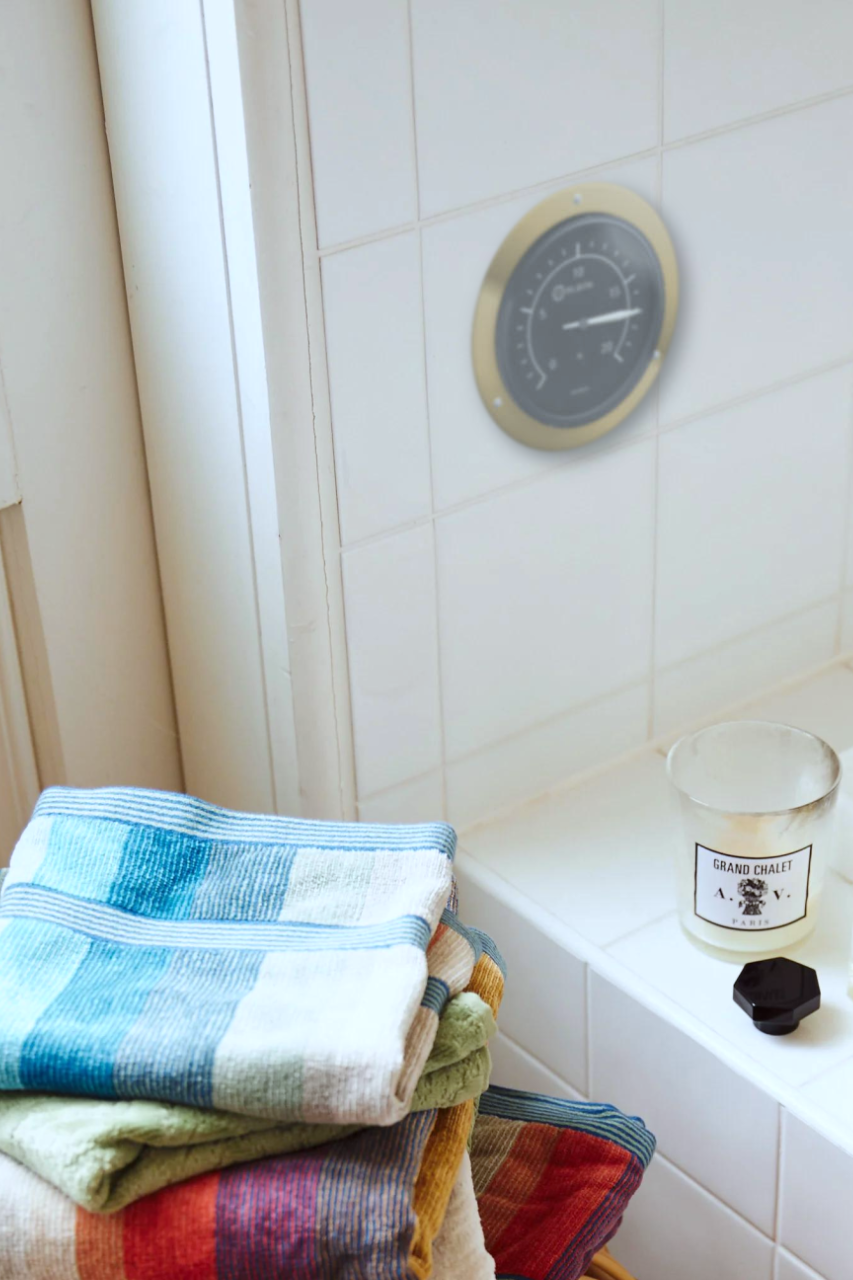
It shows 17; A
